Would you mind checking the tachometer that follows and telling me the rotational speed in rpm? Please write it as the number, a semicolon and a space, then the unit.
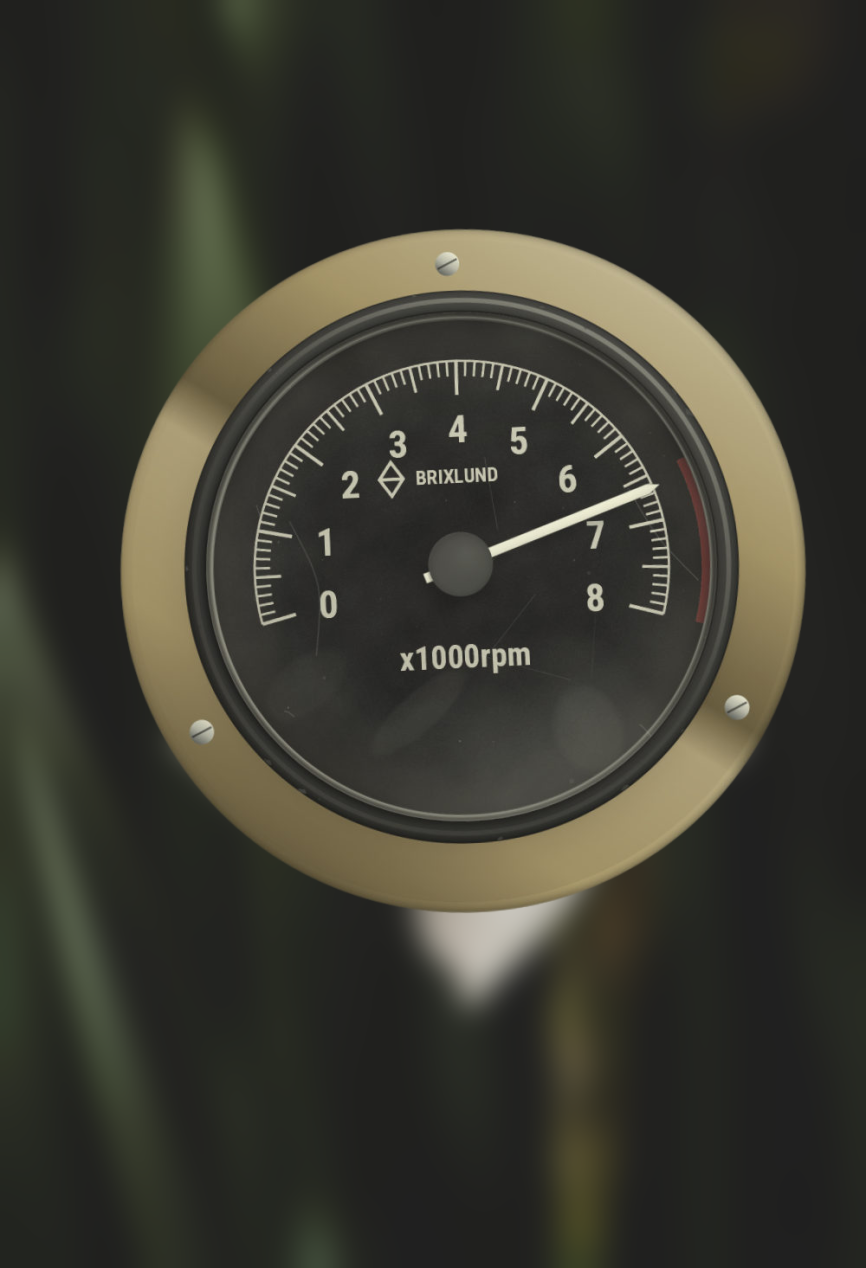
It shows 6650; rpm
